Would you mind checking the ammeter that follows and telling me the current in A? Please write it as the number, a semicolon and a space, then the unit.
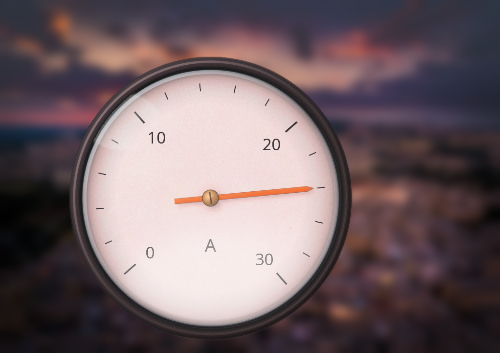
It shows 24; A
